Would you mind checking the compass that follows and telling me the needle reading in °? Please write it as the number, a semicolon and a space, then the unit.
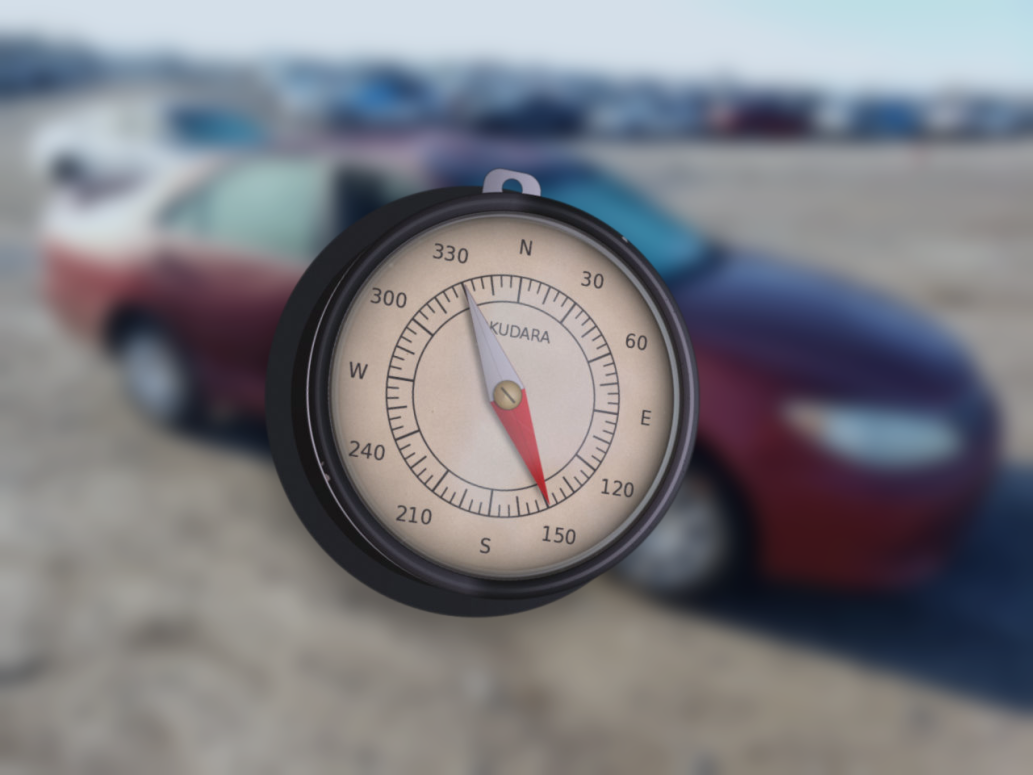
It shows 150; °
